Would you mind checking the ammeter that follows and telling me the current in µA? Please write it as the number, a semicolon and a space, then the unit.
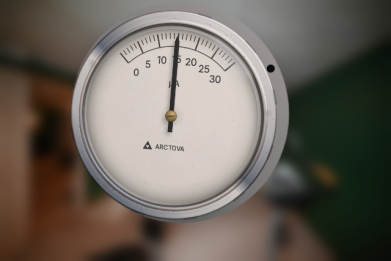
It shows 15; µA
